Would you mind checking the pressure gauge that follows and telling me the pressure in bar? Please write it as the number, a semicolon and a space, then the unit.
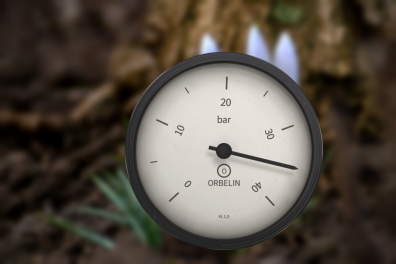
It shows 35; bar
